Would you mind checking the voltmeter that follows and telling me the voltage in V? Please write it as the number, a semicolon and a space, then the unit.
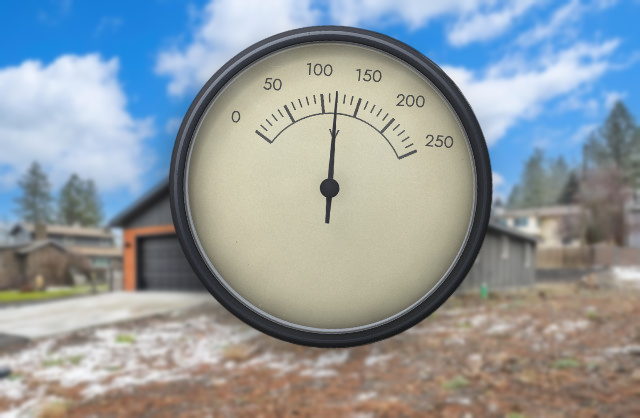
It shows 120; V
